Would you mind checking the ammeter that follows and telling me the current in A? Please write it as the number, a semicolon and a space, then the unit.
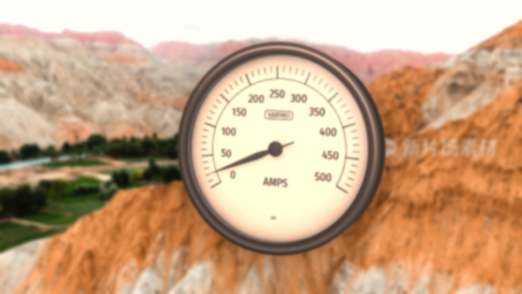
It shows 20; A
